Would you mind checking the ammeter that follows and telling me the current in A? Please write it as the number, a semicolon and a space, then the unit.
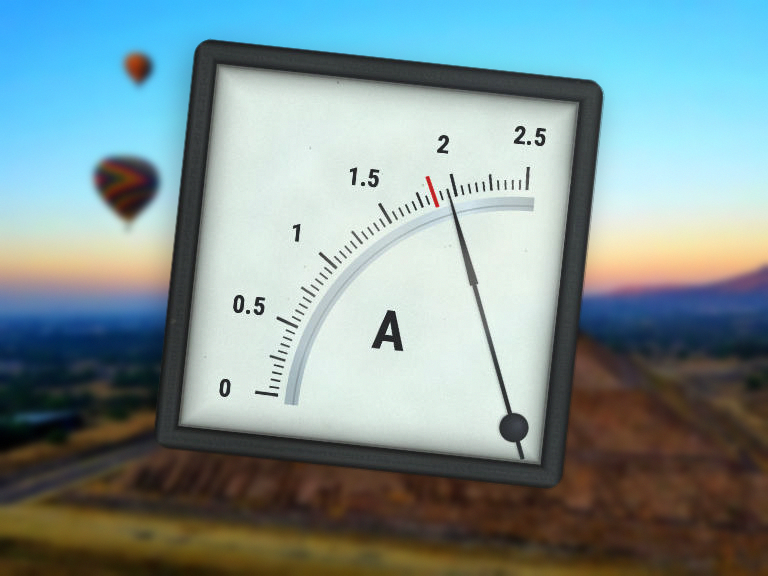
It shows 1.95; A
